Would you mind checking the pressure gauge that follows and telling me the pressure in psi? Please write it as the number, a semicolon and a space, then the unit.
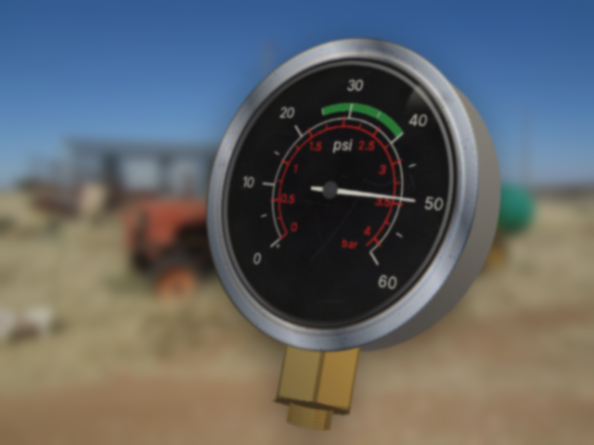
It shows 50; psi
